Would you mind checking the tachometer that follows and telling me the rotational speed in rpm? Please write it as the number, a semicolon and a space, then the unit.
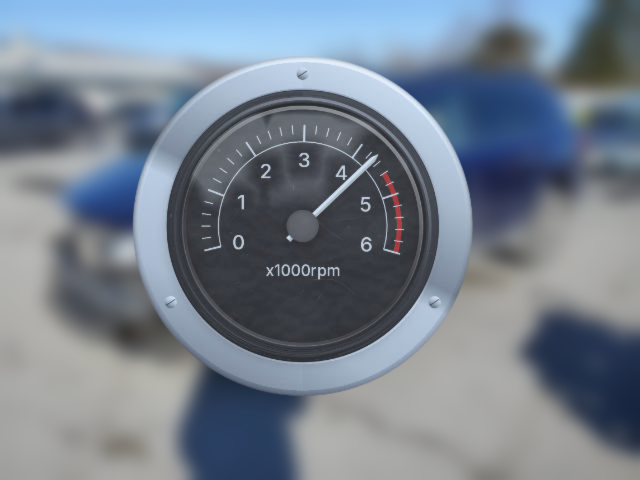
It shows 4300; rpm
